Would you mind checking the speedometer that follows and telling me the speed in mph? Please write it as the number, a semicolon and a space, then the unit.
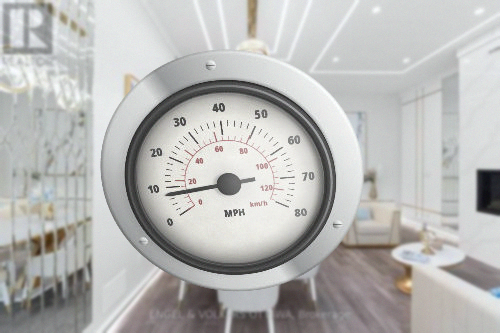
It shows 8; mph
